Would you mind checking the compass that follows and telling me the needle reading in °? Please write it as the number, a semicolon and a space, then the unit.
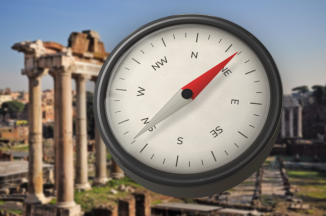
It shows 40; °
